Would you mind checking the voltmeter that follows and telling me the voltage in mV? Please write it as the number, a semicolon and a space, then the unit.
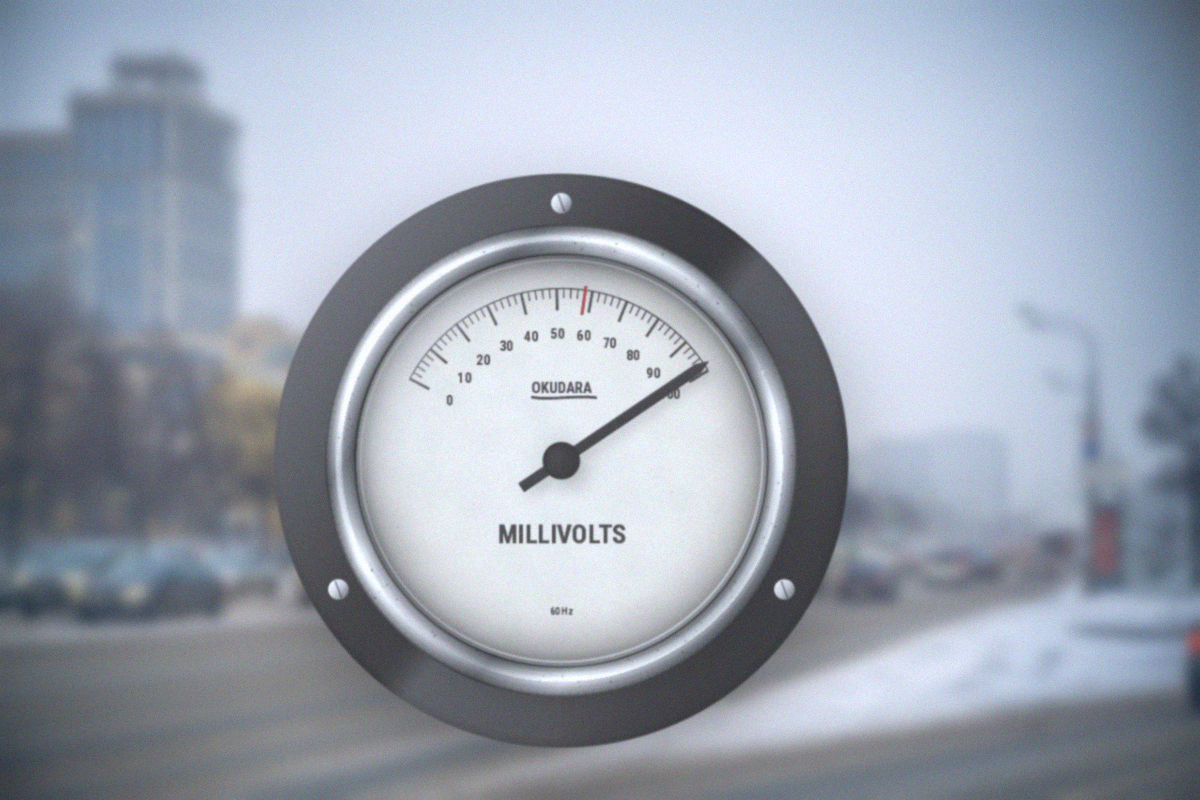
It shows 98; mV
